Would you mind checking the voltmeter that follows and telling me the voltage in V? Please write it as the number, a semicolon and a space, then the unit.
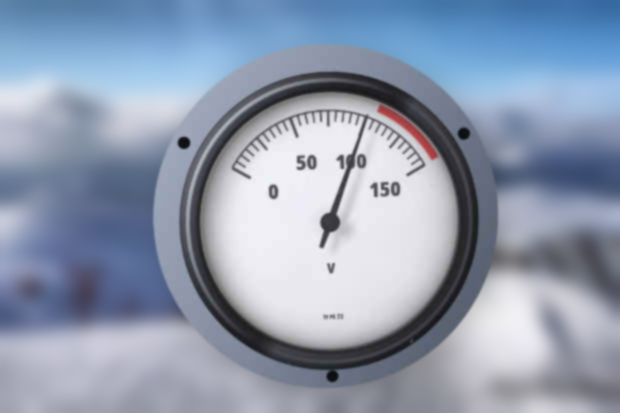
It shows 100; V
